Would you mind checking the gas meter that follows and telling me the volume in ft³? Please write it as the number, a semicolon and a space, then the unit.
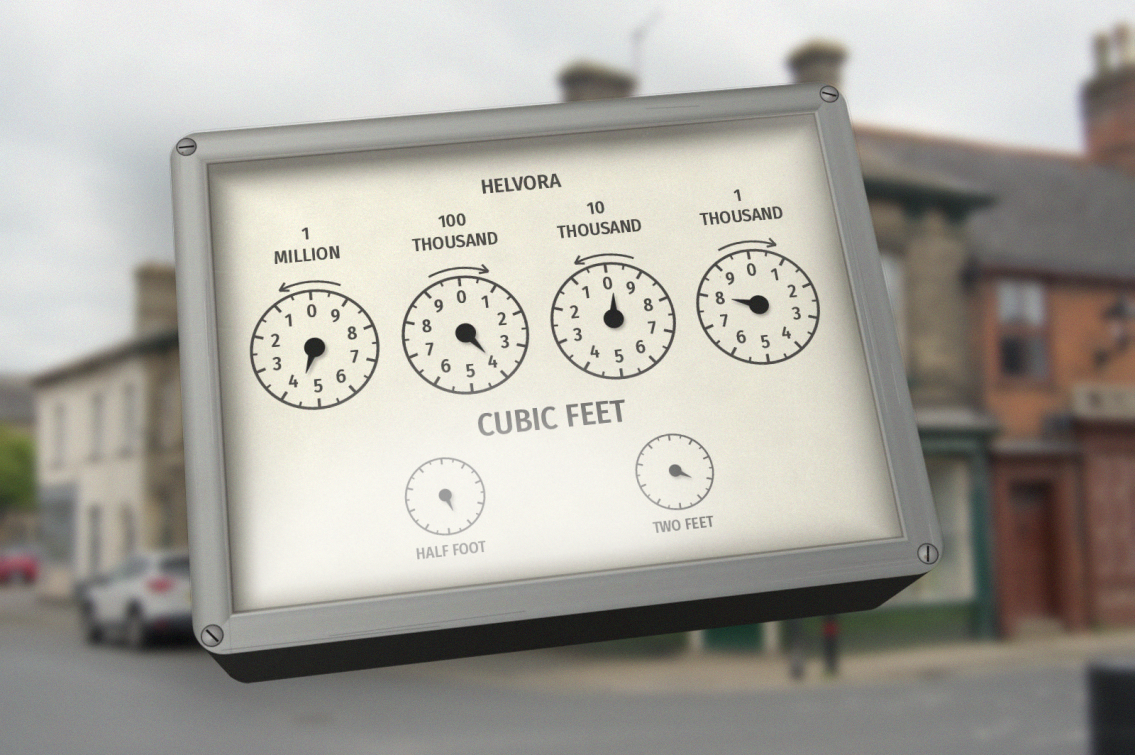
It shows 439800; ft³
